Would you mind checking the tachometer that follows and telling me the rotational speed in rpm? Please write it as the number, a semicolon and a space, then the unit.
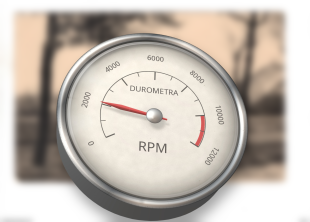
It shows 2000; rpm
